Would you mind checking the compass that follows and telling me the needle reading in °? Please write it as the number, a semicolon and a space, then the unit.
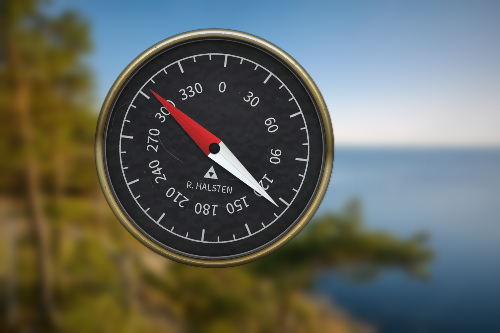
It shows 305; °
